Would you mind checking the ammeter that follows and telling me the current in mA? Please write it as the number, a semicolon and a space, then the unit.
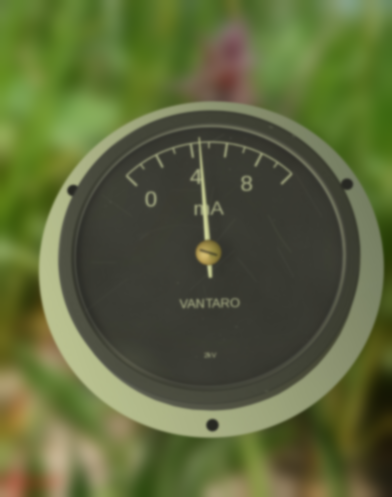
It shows 4.5; mA
